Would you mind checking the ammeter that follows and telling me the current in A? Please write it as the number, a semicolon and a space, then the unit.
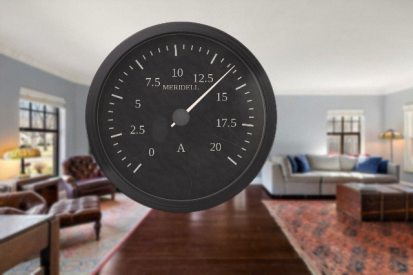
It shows 13.75; A
